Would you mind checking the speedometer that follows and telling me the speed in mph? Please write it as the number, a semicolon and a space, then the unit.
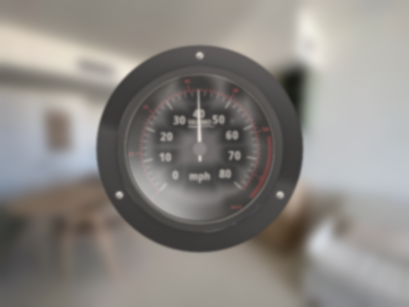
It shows 40; mph
